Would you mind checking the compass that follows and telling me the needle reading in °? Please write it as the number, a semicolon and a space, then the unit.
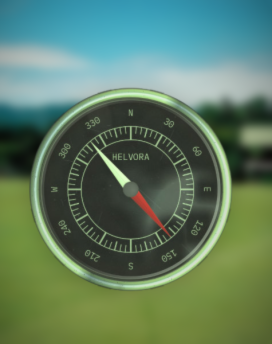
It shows 140; °
